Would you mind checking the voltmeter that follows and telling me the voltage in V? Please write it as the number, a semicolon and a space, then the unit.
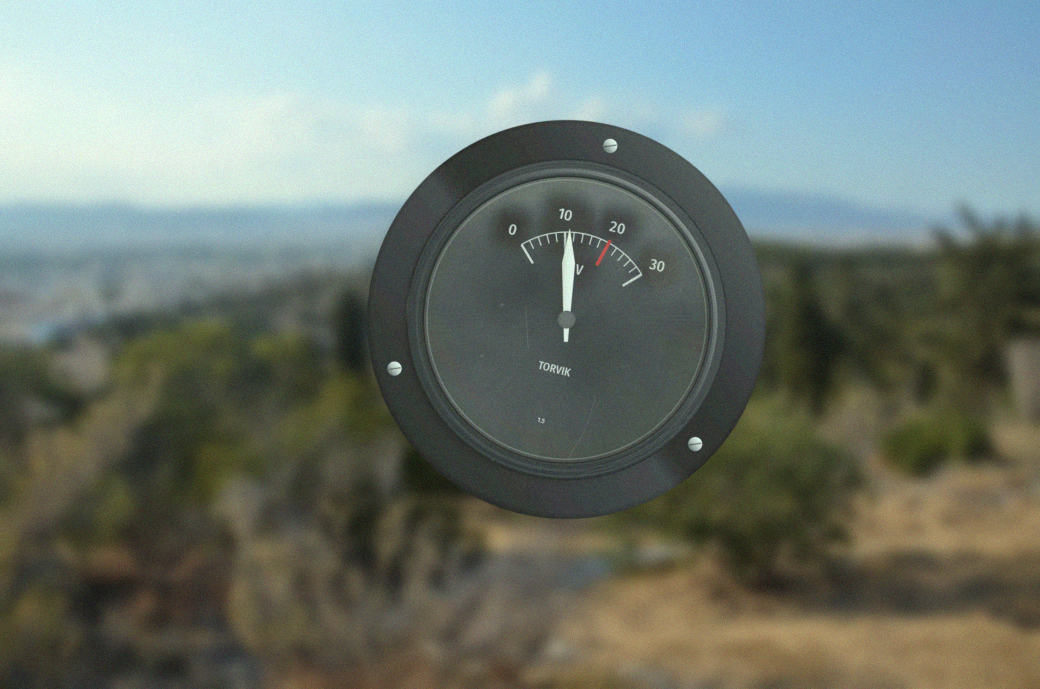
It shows 11; V
